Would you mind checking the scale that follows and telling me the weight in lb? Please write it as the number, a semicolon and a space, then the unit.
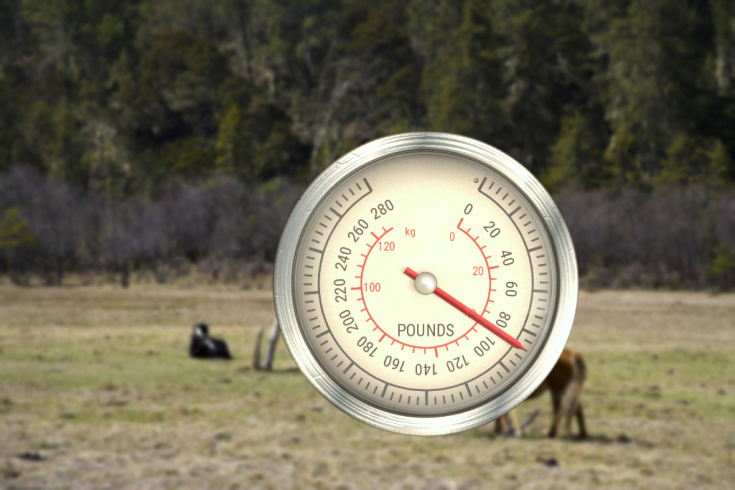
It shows 88; lb
